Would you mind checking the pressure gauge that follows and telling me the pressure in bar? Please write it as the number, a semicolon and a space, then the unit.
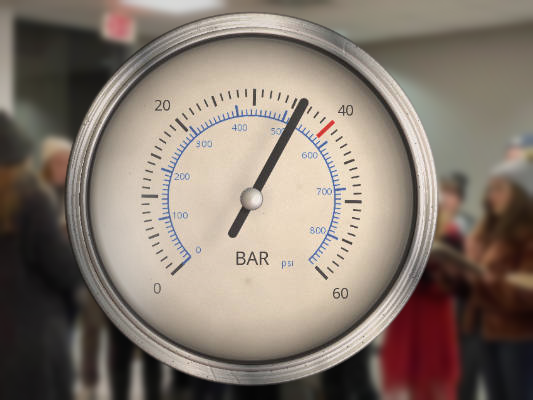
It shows 36; bar
